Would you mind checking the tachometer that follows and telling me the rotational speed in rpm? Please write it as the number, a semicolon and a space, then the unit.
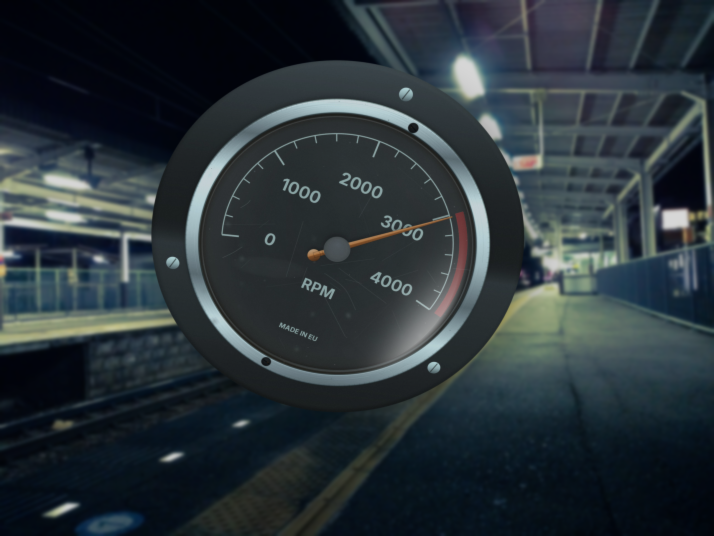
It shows 3000; rpm
